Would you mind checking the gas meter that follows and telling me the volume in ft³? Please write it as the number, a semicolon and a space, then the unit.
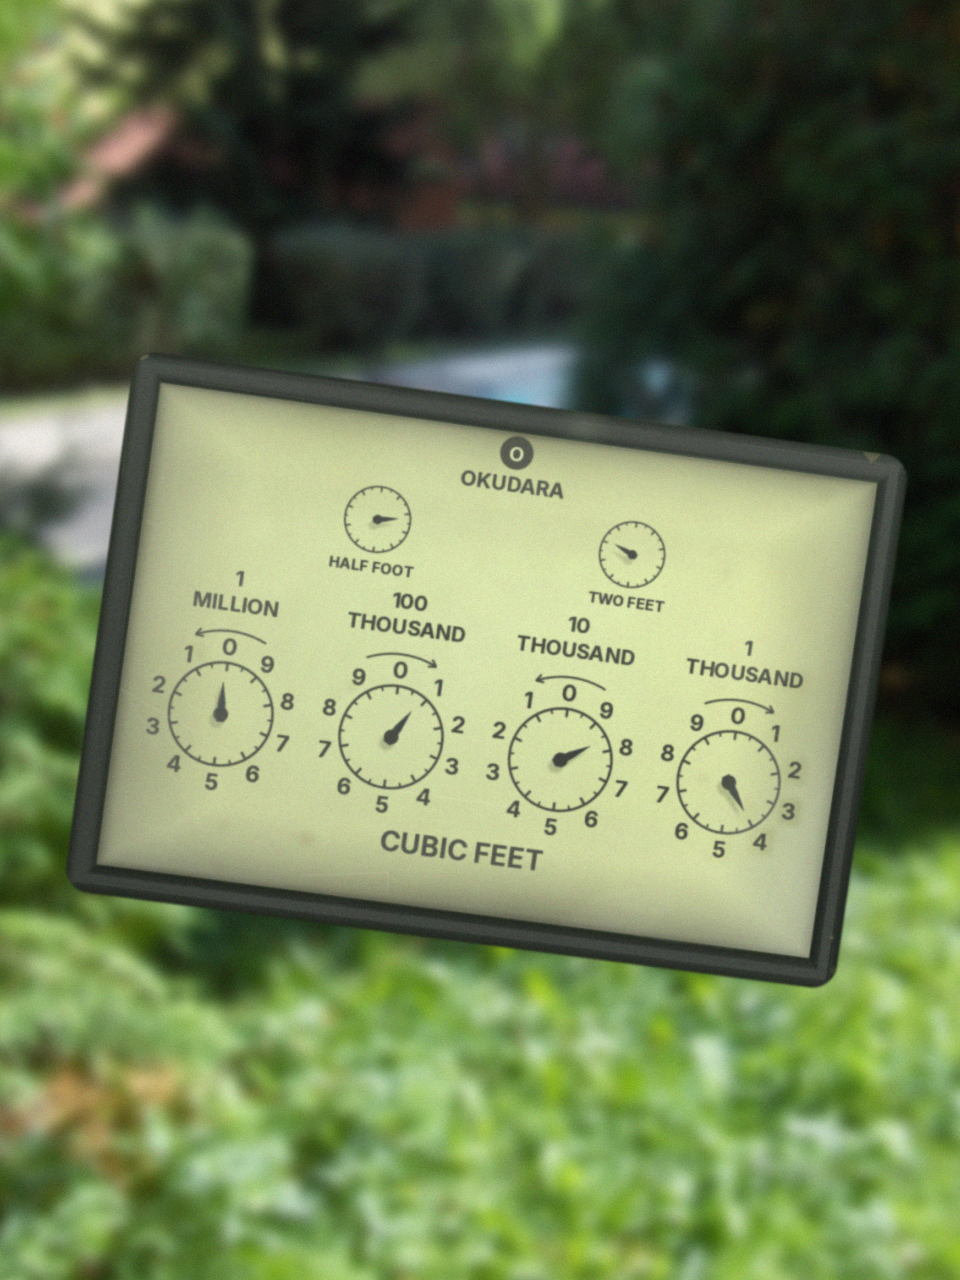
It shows 8400; ft³
